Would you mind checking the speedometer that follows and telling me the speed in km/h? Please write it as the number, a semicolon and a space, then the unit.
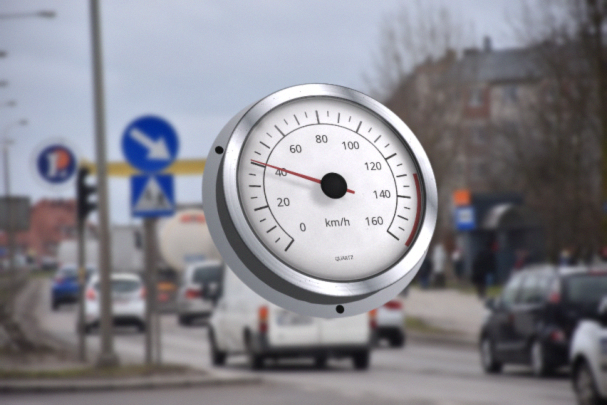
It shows 40; km/h
